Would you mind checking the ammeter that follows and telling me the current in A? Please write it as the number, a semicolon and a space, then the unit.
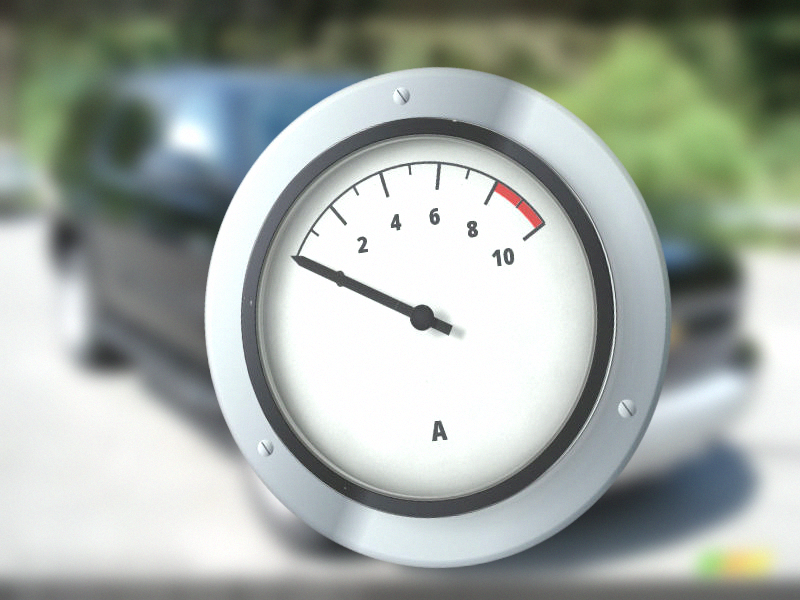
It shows 0; A
